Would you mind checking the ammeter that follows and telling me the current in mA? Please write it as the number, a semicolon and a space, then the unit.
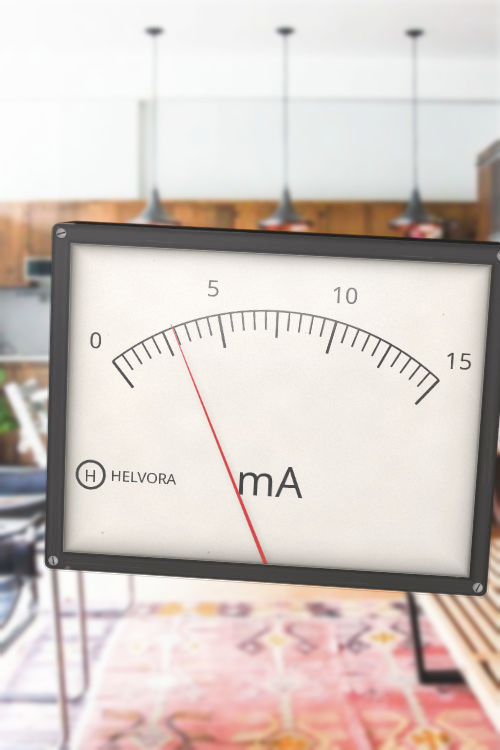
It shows 3; mA
